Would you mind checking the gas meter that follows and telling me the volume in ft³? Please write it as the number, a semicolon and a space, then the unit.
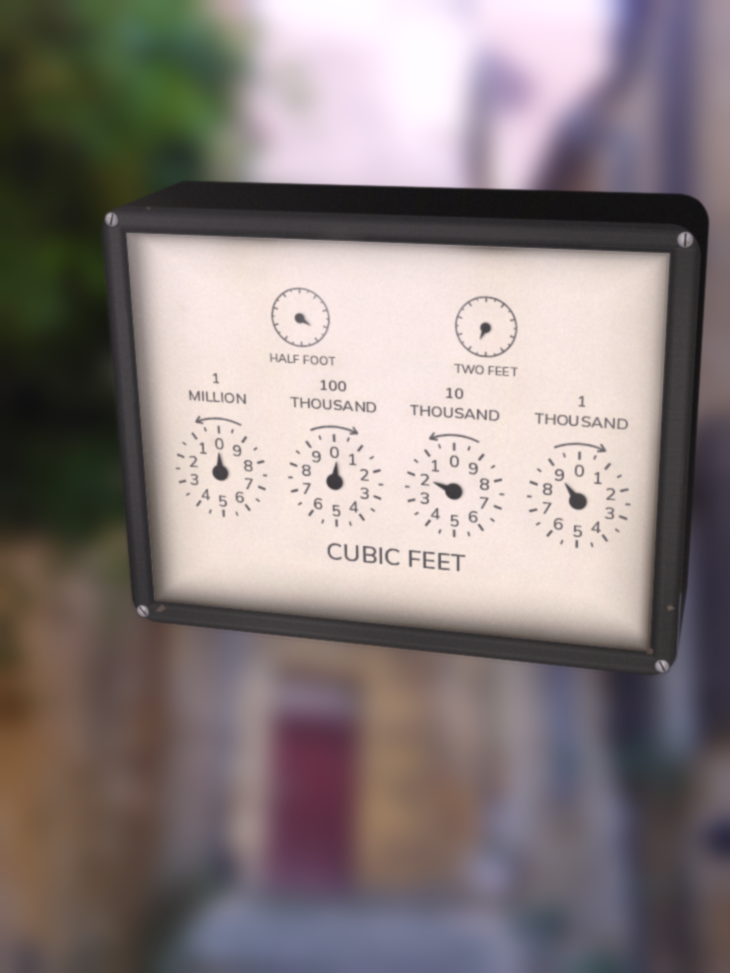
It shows 1900; ft³
